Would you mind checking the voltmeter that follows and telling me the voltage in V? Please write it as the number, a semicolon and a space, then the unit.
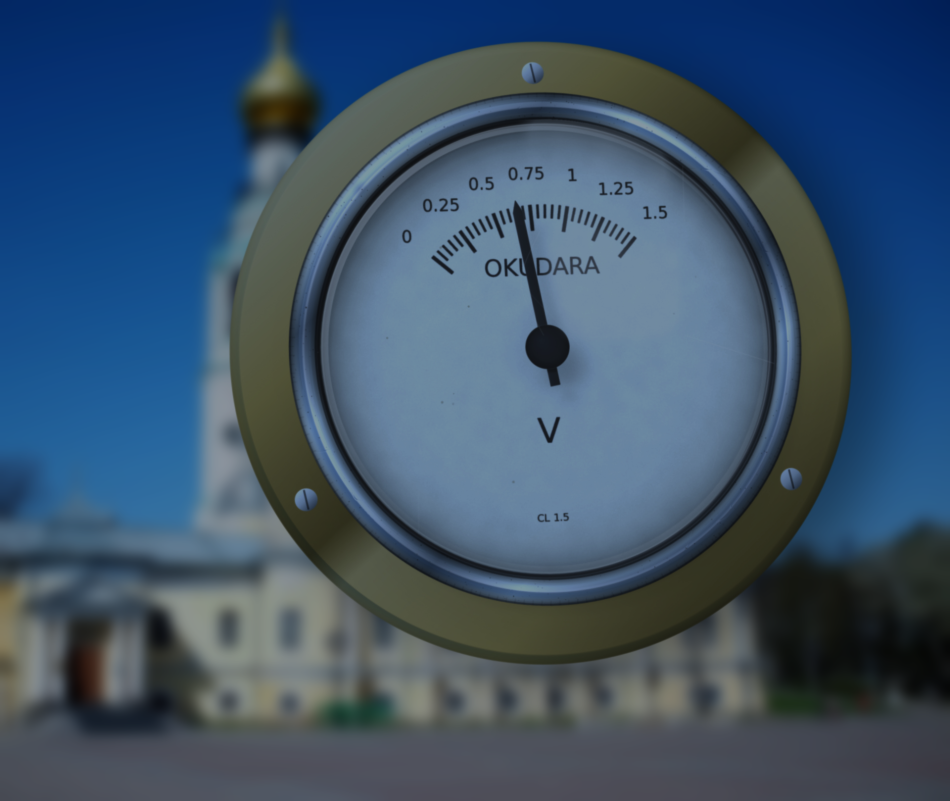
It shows 0.65; V
